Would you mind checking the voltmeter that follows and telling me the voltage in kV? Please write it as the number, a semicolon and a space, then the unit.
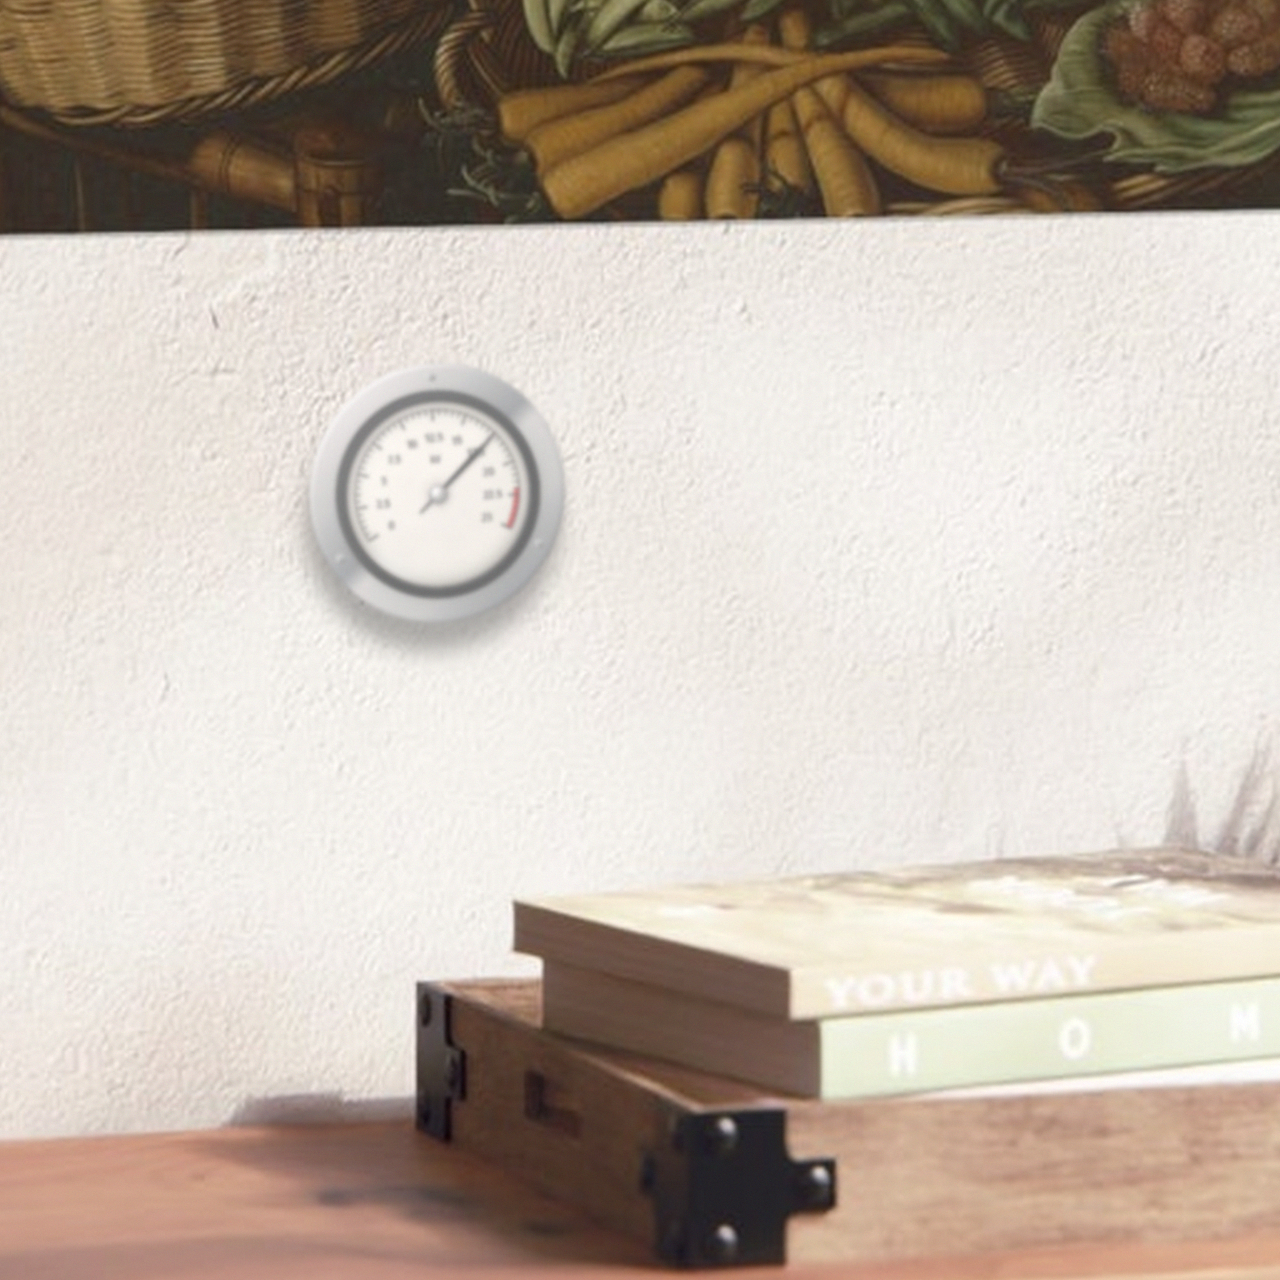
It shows 17.5; kV
